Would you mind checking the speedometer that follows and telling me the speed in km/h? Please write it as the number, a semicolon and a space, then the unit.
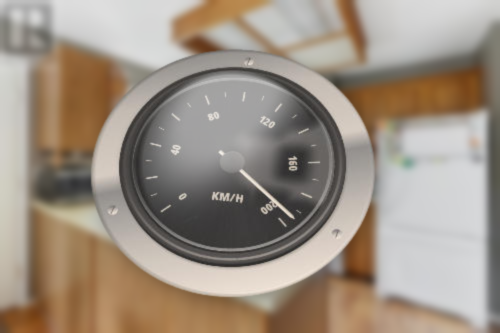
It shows 195; km/h
